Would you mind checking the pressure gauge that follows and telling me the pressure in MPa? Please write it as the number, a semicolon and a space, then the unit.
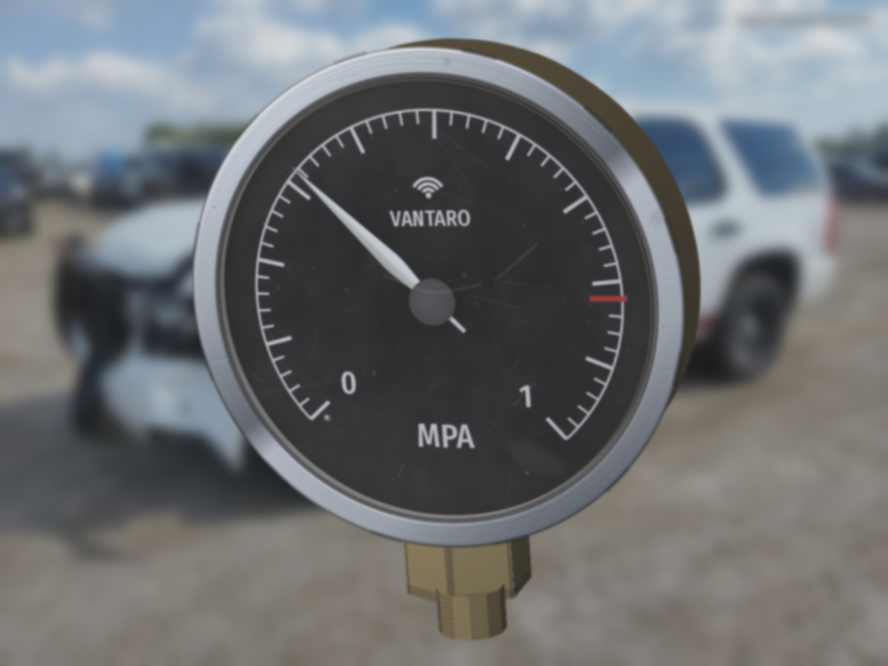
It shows 0.32; MPa
